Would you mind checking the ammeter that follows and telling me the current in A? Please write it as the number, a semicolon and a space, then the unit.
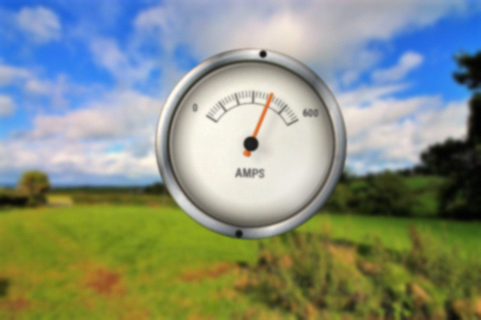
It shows 400; A
